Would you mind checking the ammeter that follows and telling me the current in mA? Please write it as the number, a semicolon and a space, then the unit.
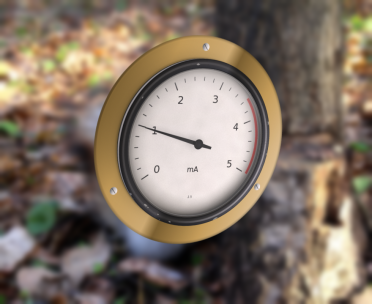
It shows 1; mA
